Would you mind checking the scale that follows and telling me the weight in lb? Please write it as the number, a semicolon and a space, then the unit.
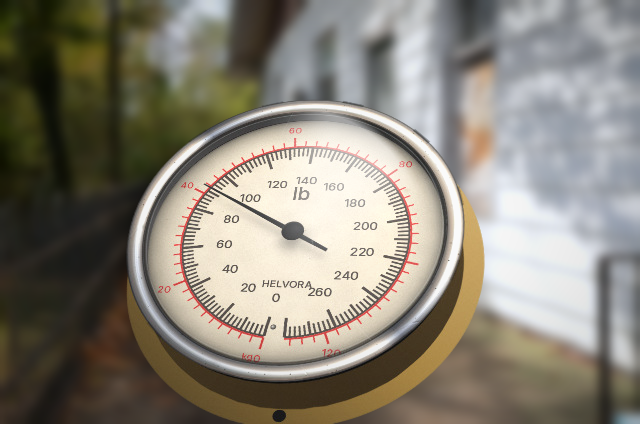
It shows 90; lb
